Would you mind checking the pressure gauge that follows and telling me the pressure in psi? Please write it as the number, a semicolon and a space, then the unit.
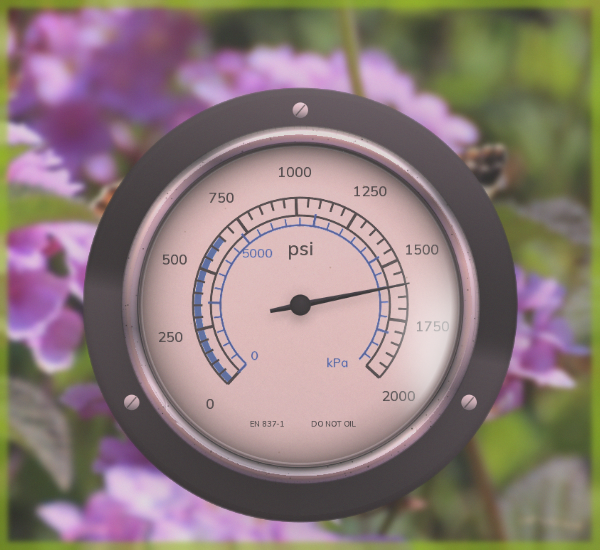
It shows 1600; psi
